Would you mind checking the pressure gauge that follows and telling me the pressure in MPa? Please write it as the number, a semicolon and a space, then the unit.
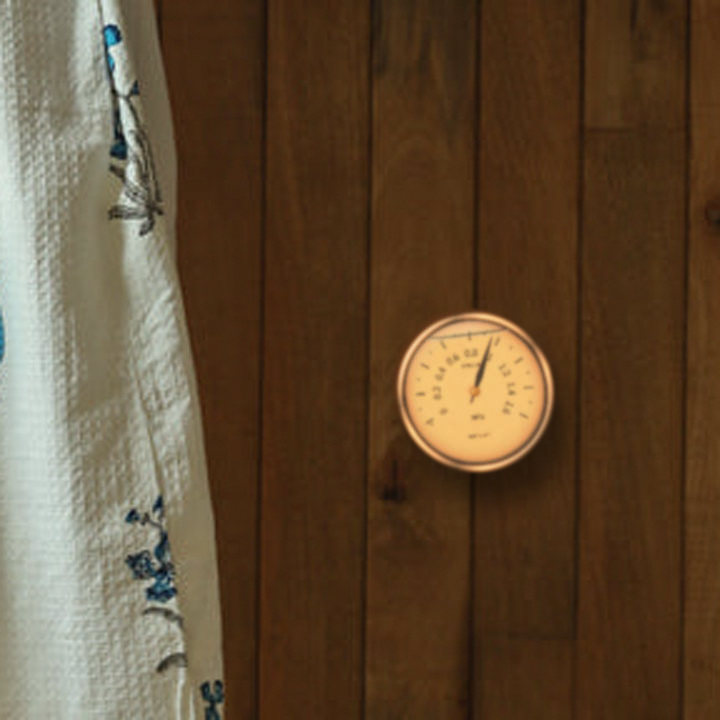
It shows 0.95; MPa
